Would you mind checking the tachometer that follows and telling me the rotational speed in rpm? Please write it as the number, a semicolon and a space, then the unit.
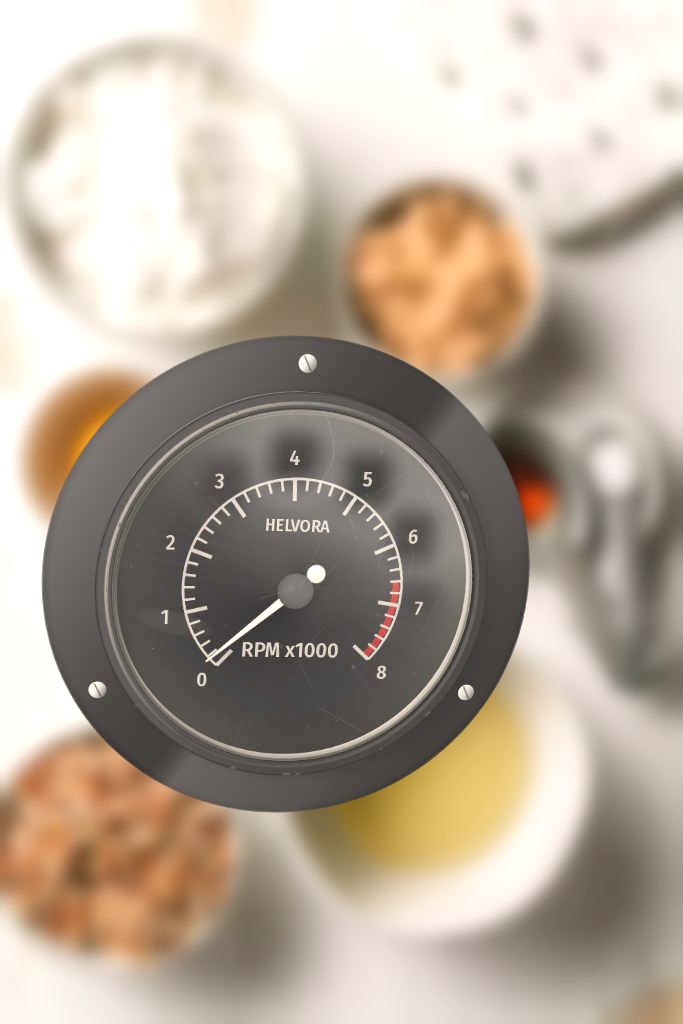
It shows 200; rpm
